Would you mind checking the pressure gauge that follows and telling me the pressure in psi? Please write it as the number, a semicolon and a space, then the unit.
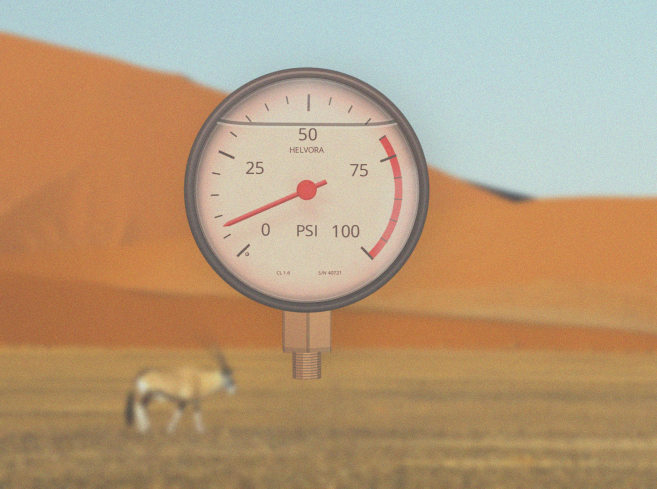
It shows 7.5; psi
